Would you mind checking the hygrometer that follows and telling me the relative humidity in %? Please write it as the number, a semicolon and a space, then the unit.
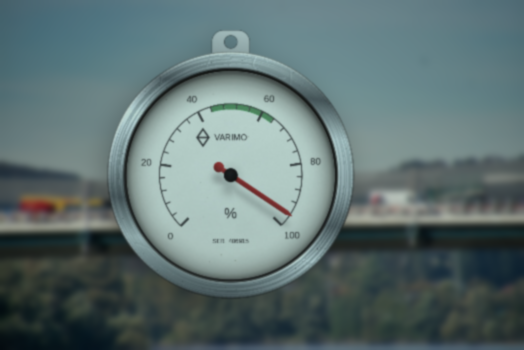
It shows 96; %
